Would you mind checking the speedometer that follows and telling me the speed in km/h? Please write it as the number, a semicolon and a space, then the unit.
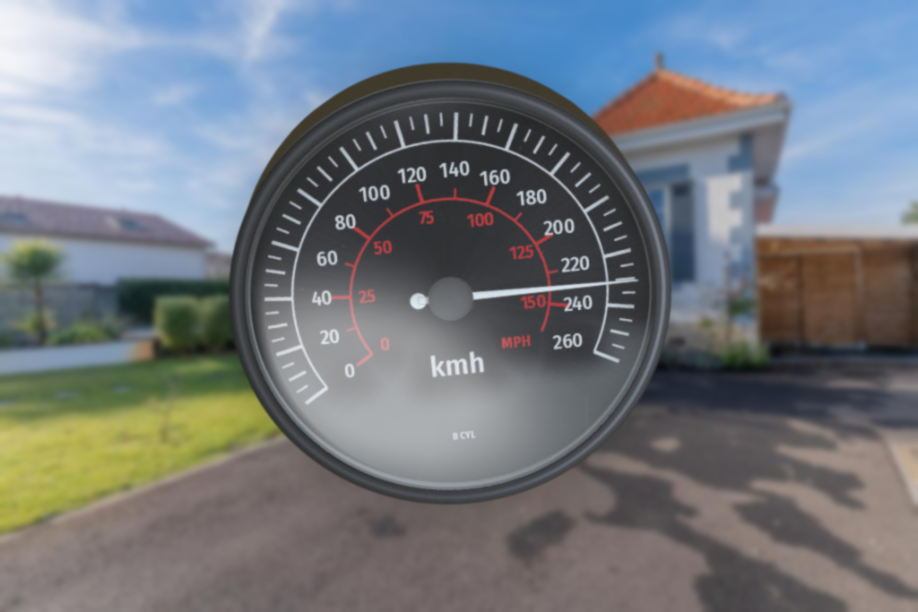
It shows 230; km/h
